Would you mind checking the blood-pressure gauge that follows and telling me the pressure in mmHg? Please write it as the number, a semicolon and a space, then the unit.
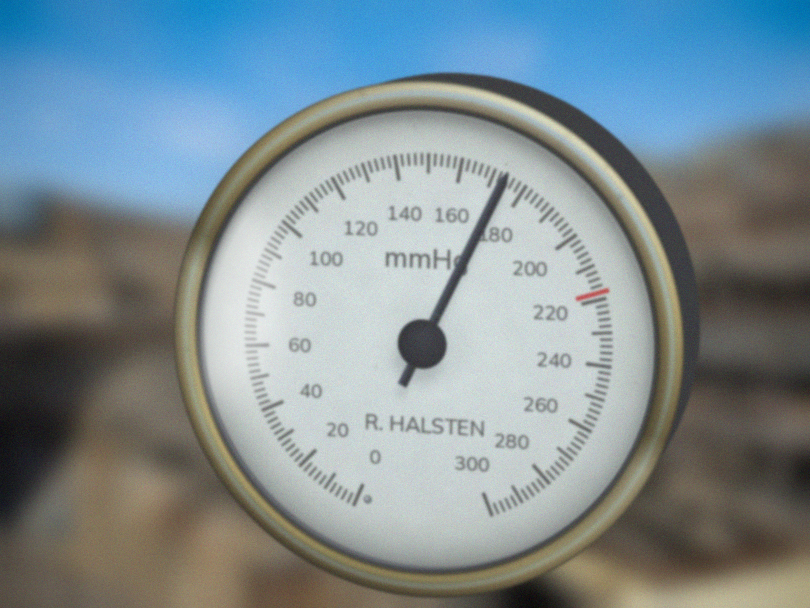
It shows 174; mmHg
